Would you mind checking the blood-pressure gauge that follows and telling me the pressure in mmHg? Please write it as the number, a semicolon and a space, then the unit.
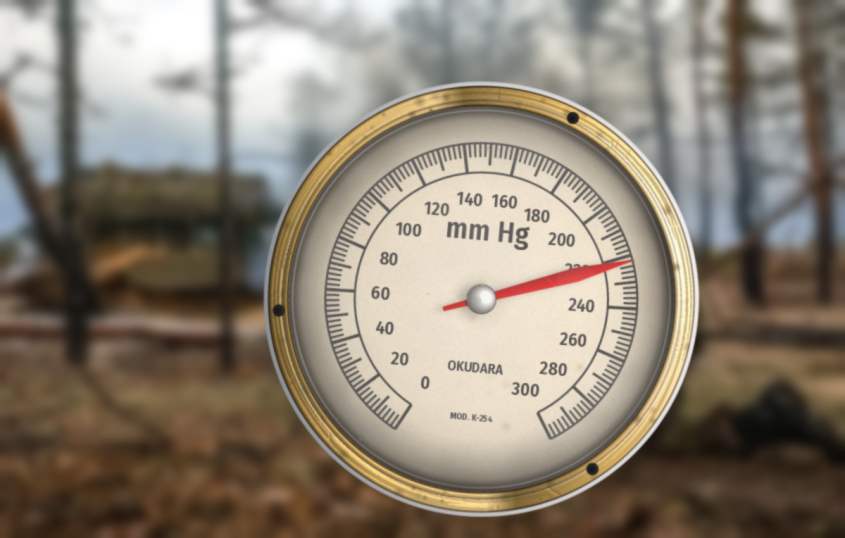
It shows 222; mmHg
